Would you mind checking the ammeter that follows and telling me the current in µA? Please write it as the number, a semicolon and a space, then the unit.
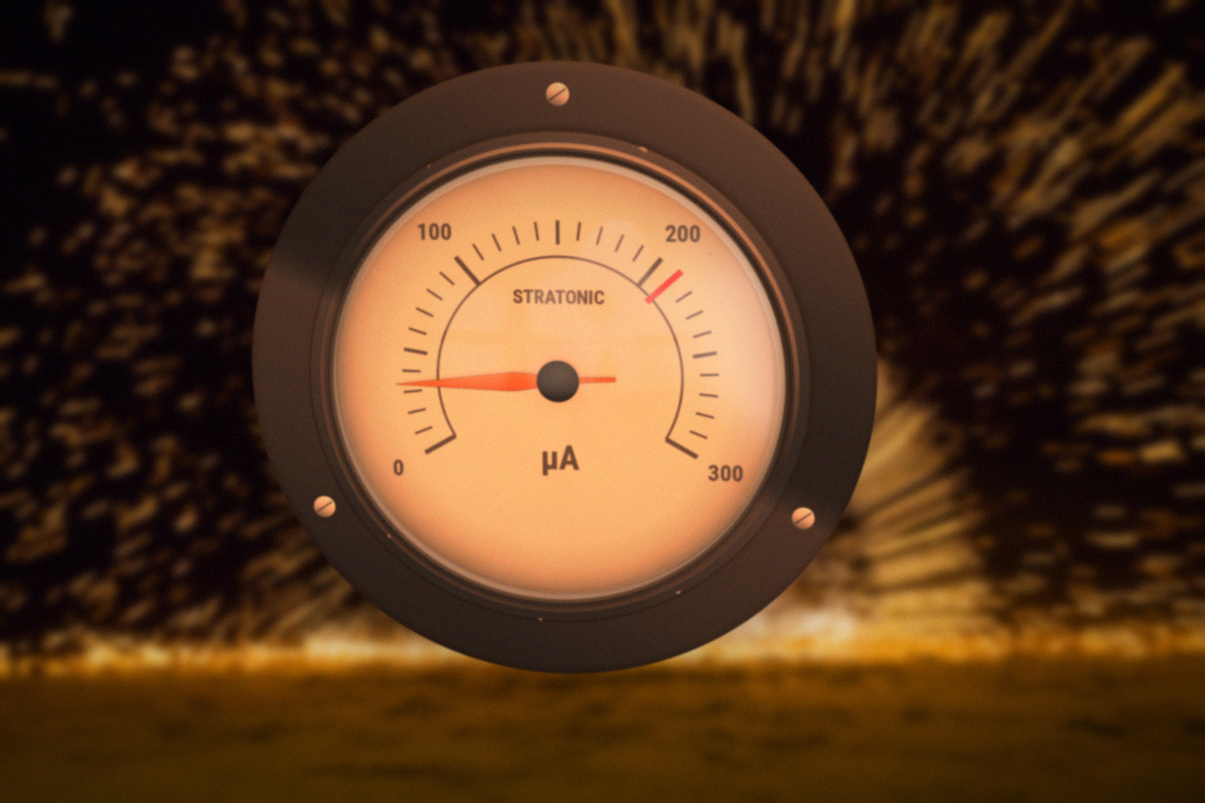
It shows 35; µA
